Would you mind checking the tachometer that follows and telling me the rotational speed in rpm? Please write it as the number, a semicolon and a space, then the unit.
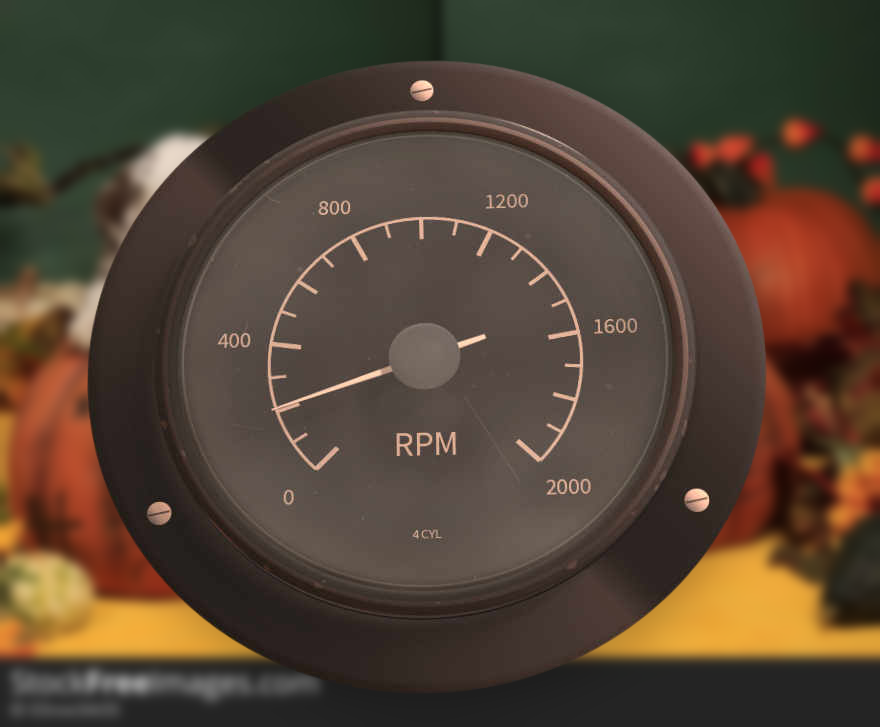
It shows 200; rpm
